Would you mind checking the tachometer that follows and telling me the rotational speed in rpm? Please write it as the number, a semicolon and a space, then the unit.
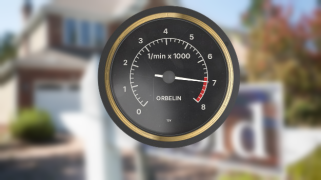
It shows 7000; rpm
